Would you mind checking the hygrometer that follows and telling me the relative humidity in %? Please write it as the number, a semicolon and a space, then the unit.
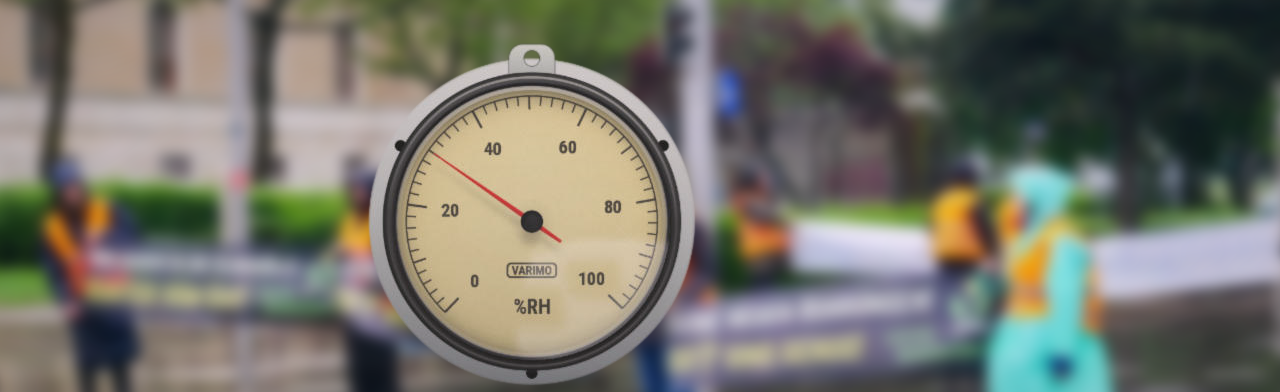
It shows 30; %
